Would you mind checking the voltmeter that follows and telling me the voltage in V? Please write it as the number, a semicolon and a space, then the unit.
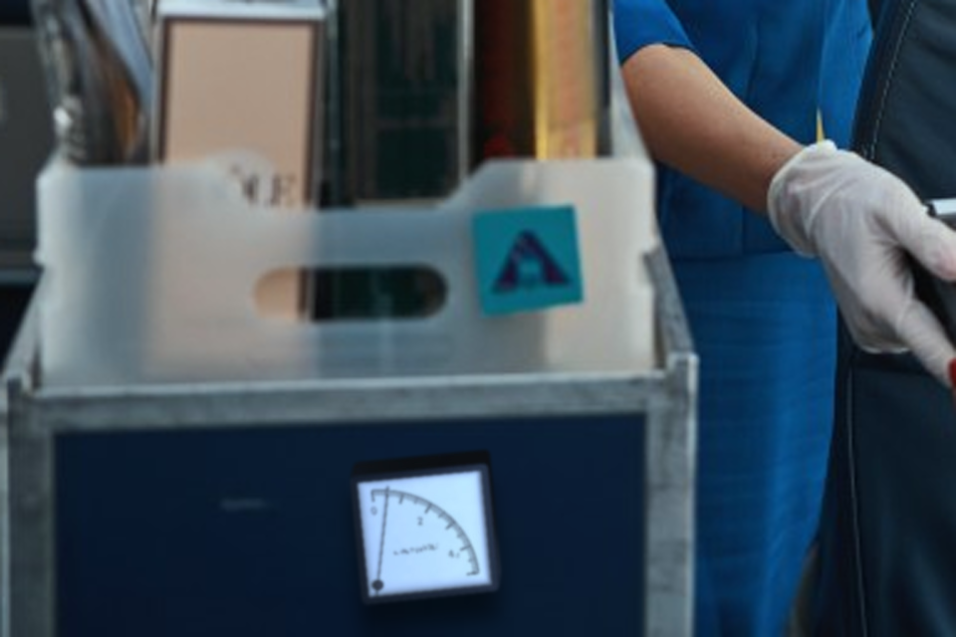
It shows 0.5; V
